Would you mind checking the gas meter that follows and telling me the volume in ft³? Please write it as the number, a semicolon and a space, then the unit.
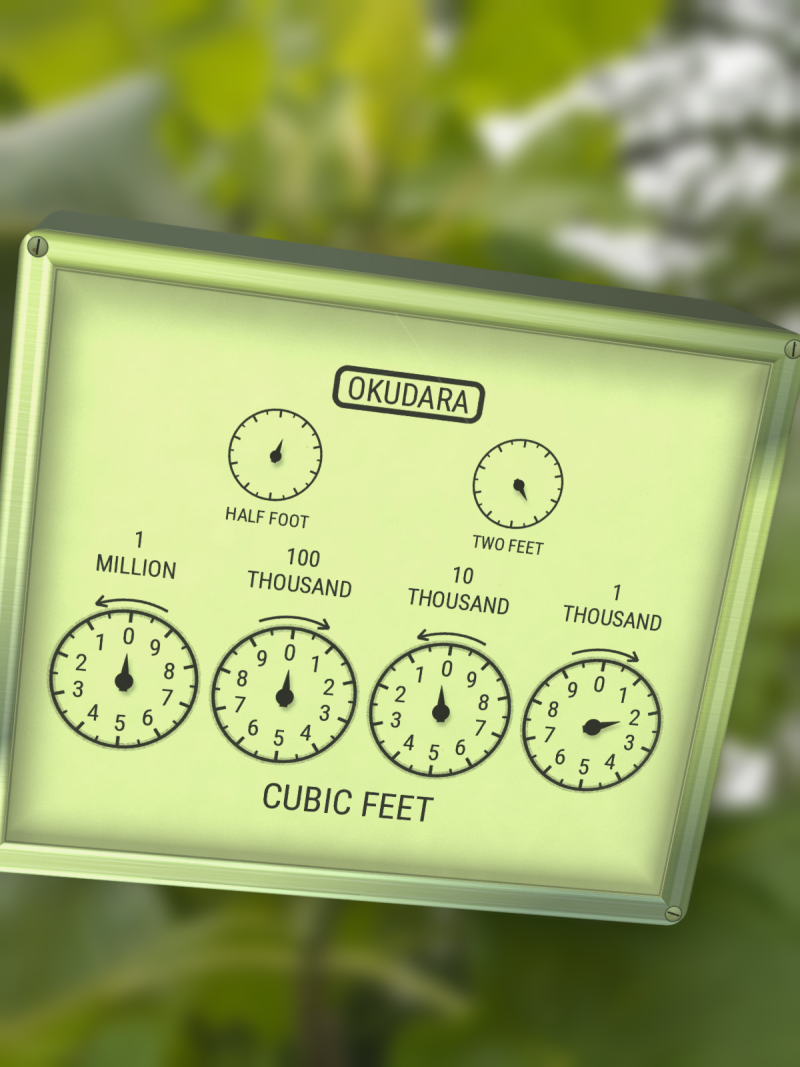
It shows 200; ft³
